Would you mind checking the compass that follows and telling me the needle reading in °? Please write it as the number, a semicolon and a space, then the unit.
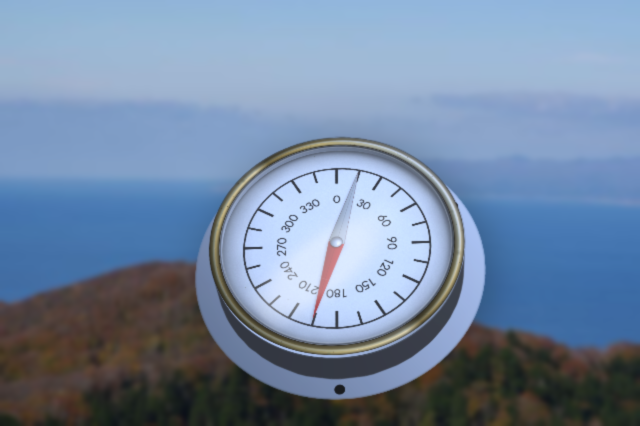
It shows 195; °
